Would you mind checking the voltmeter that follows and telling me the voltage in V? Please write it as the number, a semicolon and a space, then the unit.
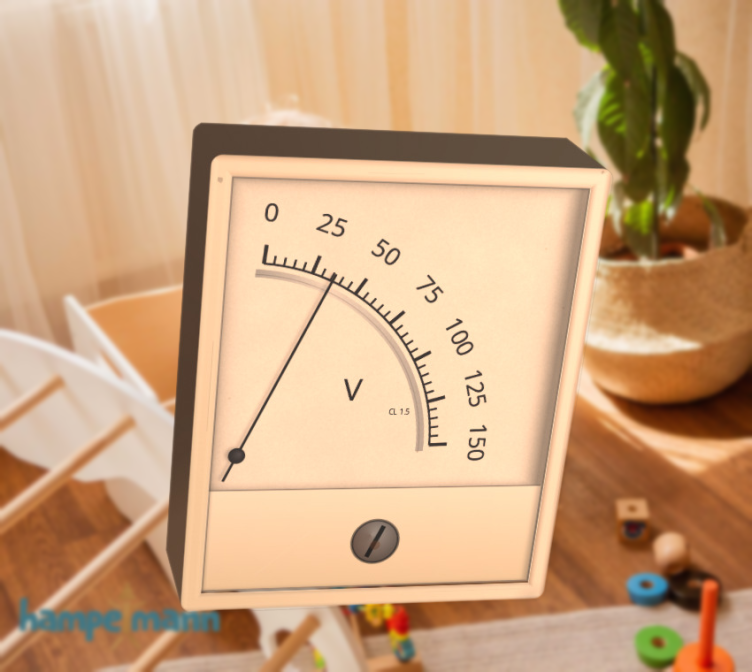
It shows 35; V
